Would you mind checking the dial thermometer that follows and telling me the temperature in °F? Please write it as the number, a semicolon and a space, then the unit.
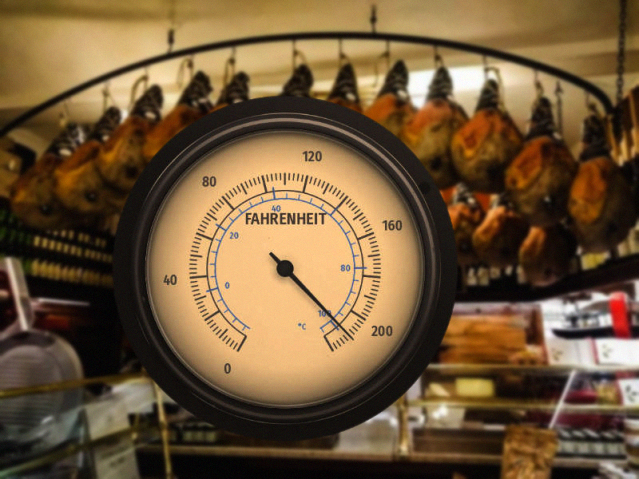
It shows 210; °F
